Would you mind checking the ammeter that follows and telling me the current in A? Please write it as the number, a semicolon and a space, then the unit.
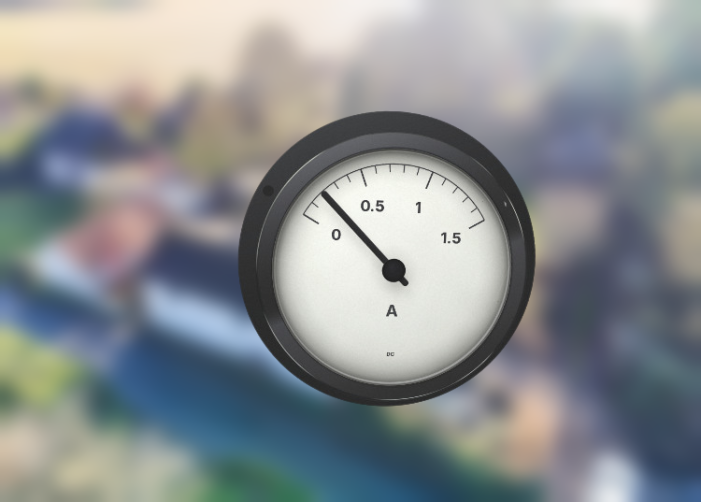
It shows 0.2; A
